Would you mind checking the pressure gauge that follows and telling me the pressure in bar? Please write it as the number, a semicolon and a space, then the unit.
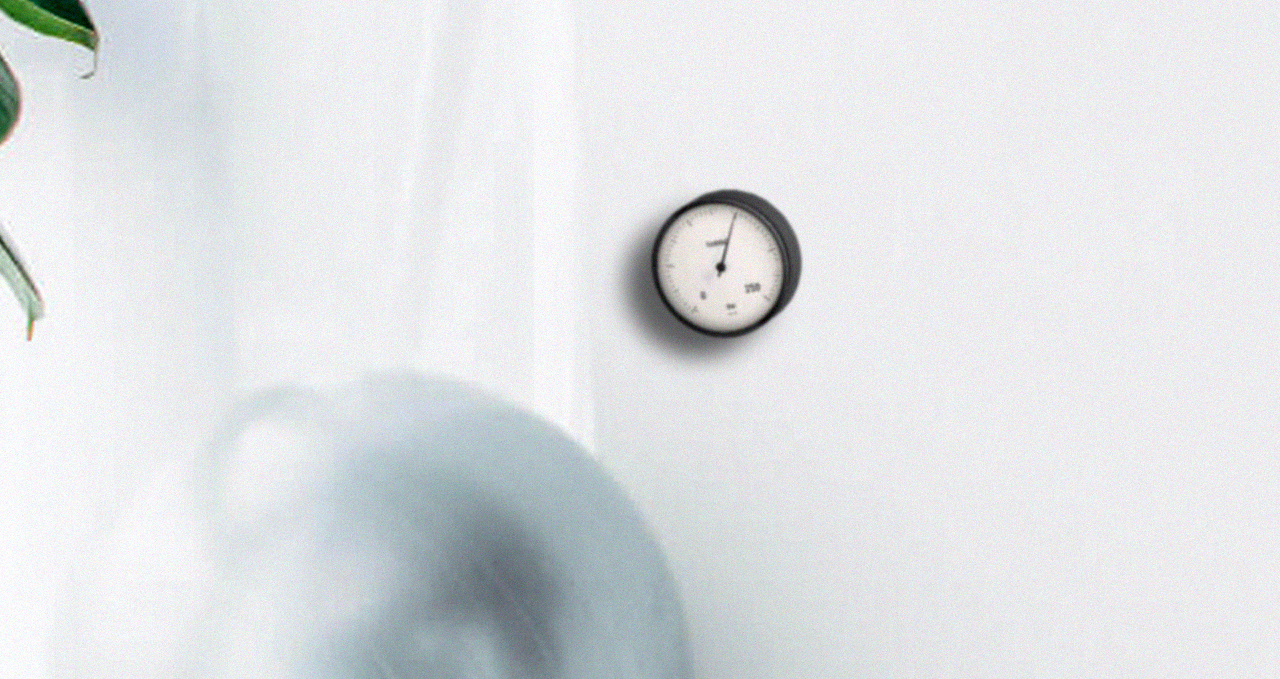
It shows 150; bar
